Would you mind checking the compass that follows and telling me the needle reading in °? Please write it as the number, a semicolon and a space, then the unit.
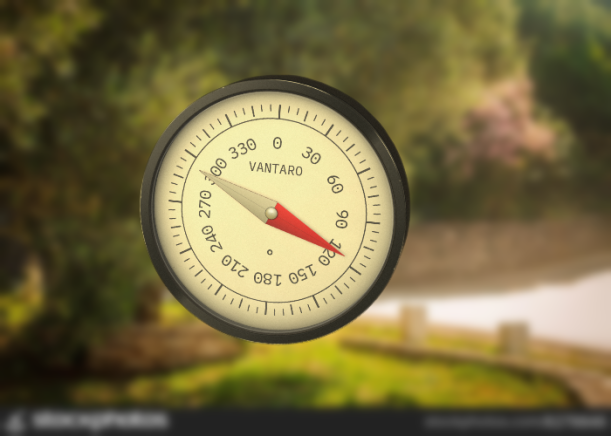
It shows 115; °
